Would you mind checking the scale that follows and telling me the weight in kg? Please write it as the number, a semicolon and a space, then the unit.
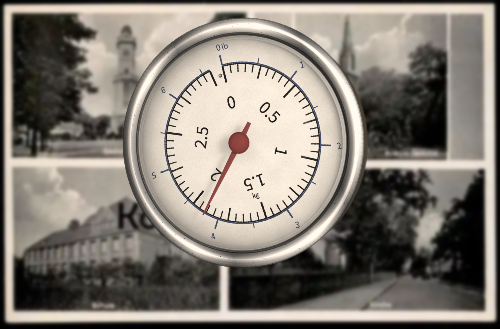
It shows 1.9; kg
